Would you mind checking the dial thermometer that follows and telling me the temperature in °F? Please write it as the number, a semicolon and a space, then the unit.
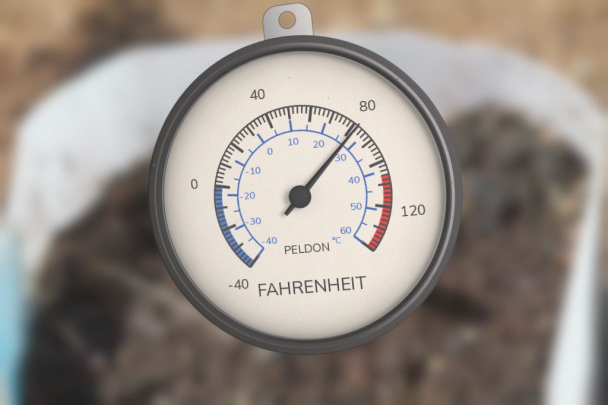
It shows 82; °F
